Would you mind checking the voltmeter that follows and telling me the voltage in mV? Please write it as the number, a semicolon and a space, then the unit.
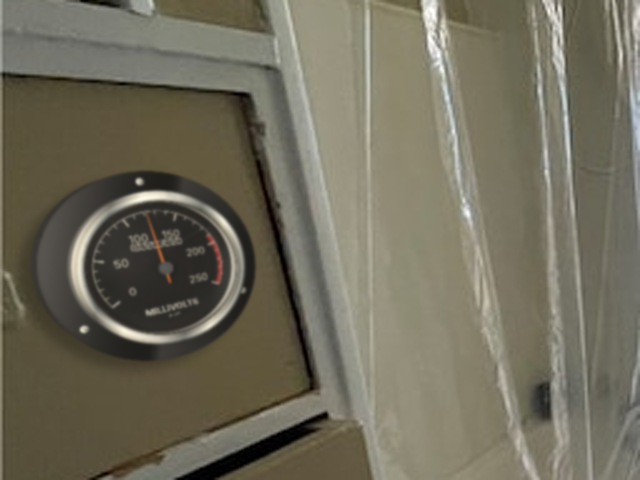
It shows 120; mV
